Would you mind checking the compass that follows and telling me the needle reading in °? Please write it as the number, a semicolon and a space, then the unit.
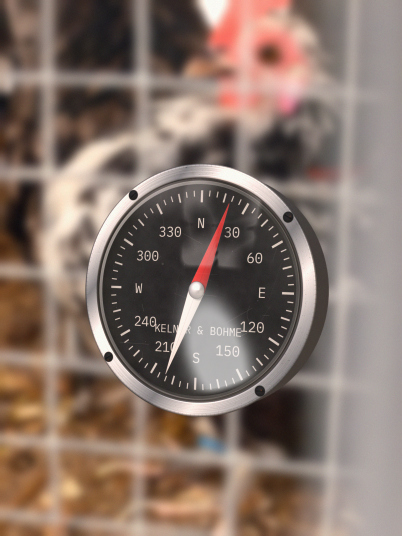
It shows 20; °
